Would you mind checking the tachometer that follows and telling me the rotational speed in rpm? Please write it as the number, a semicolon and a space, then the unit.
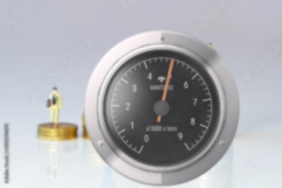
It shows 5000; rpm
